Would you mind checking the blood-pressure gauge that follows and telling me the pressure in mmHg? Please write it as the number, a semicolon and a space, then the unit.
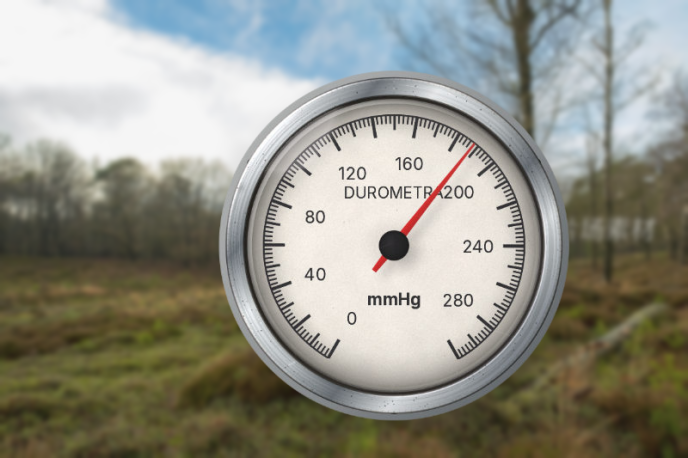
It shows 188; mmHg
